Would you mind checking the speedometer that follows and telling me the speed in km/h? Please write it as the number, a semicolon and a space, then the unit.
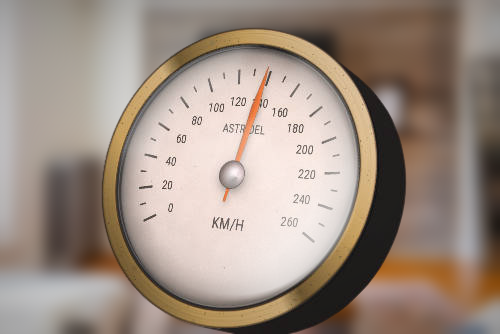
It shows 140; km/h
